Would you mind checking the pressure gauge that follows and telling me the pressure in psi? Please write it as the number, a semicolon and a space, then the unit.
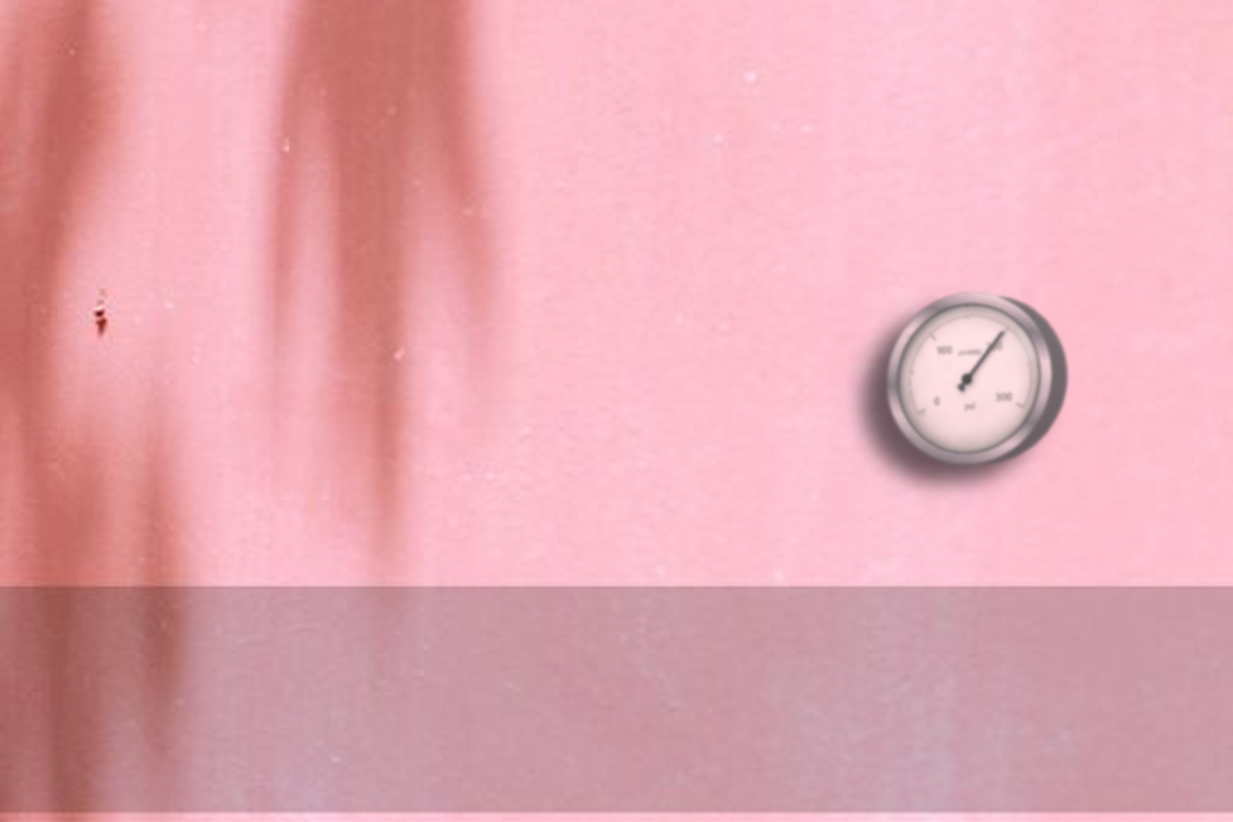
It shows 200; psi
